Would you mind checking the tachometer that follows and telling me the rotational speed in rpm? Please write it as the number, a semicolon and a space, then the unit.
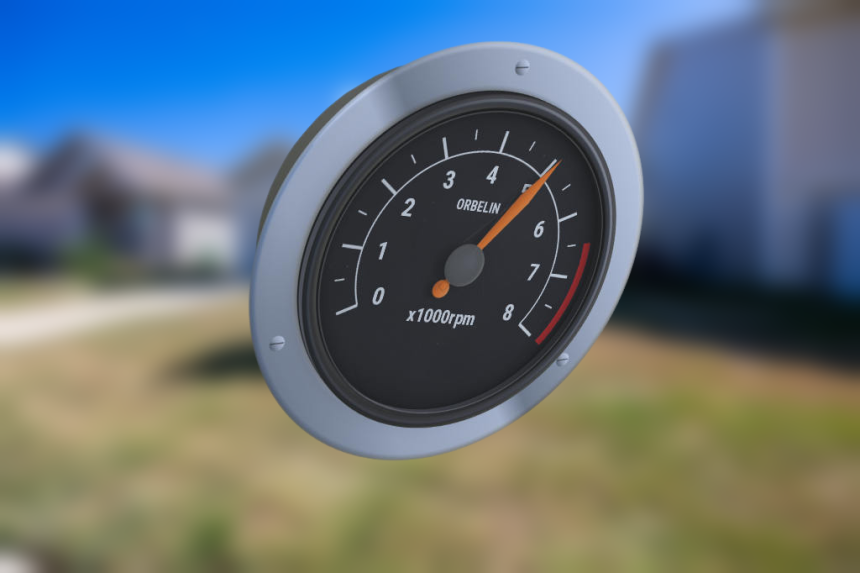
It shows 5000; rpm
